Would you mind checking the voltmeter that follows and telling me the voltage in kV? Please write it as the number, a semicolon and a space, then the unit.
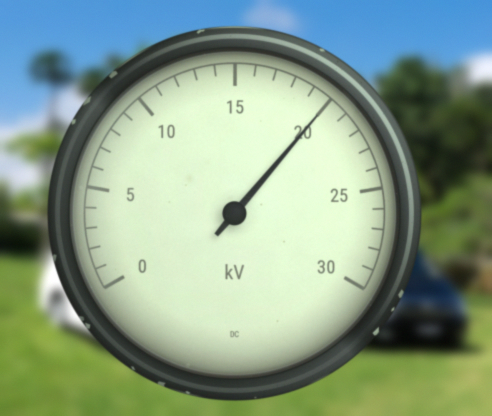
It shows 20; kV
